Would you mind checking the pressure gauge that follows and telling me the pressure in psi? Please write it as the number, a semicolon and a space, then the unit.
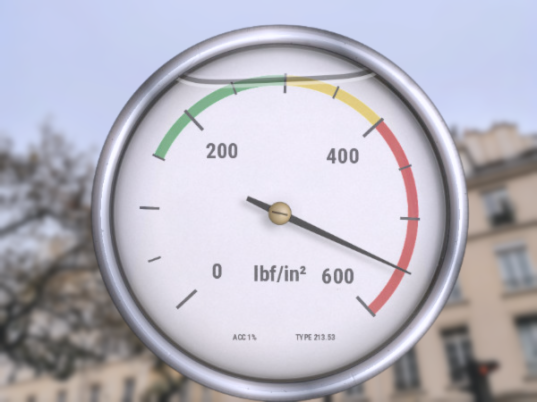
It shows 550; psi
